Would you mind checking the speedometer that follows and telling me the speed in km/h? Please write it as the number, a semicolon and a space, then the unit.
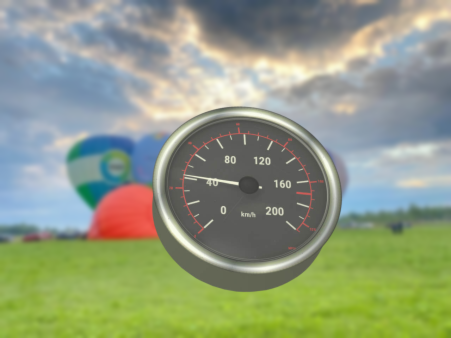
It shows 40; km/h
